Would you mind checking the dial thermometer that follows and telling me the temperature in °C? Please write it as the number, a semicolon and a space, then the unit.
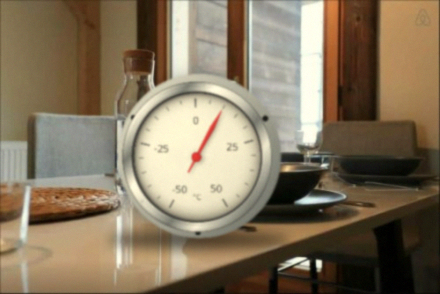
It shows 10; °C
